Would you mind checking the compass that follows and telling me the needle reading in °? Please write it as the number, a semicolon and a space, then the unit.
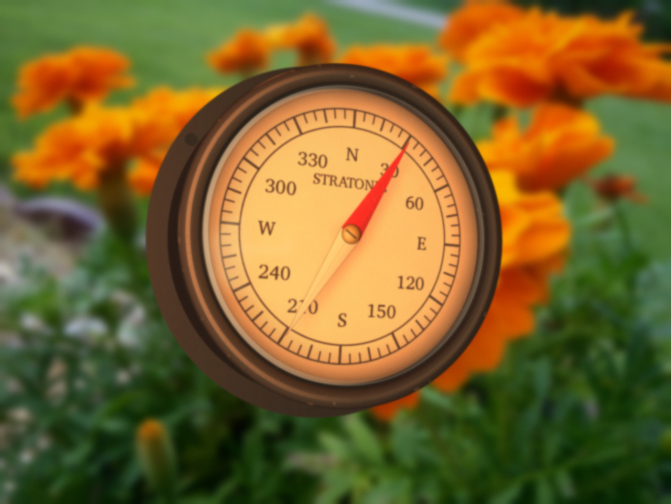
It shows 30; °
